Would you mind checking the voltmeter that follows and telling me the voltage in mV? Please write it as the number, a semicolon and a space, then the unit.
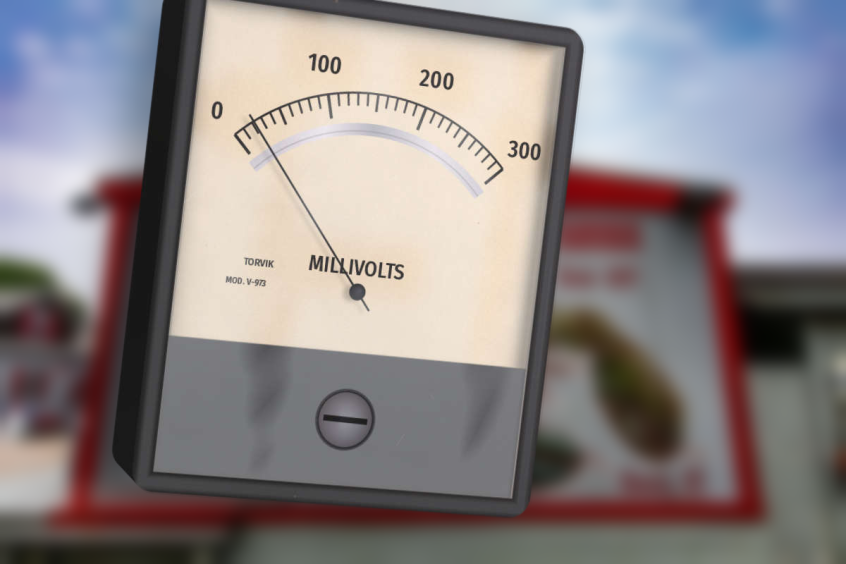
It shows 20; mV
